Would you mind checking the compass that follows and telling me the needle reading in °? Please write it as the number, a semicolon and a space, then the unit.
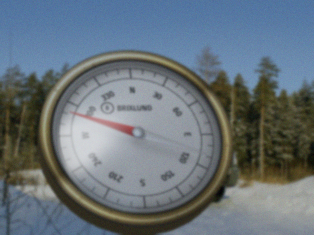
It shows 290; °
